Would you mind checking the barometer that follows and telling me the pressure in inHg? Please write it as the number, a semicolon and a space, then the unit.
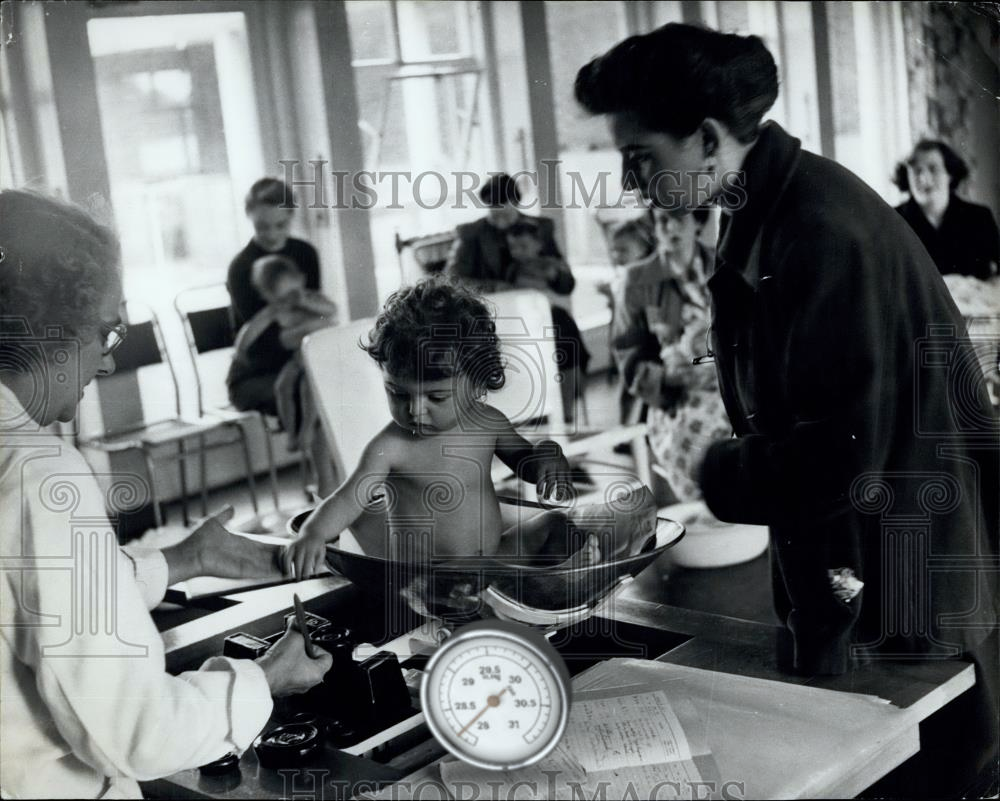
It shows 28.2; inHg
